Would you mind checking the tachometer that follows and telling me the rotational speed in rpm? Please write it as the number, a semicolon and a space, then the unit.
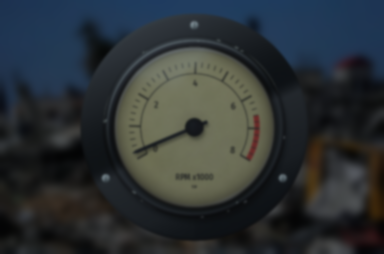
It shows 200; rpm
